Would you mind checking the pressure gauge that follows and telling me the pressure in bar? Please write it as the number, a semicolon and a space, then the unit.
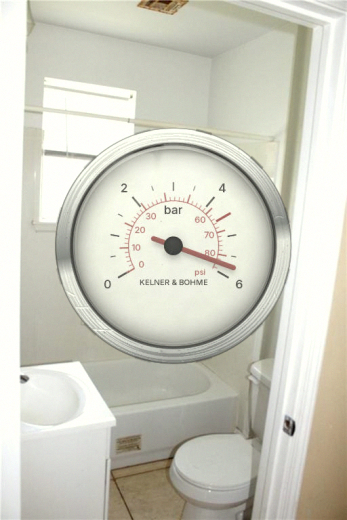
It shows 5.75; bar
